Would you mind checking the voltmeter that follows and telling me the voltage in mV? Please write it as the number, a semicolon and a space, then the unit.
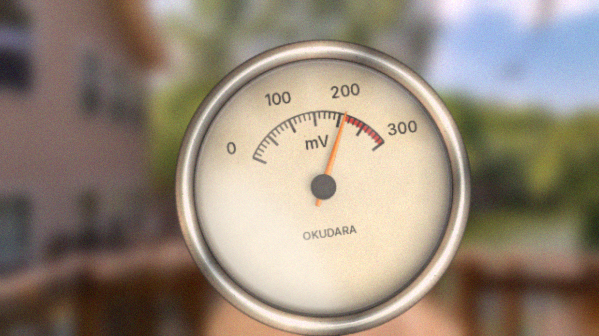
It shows 210; mV
